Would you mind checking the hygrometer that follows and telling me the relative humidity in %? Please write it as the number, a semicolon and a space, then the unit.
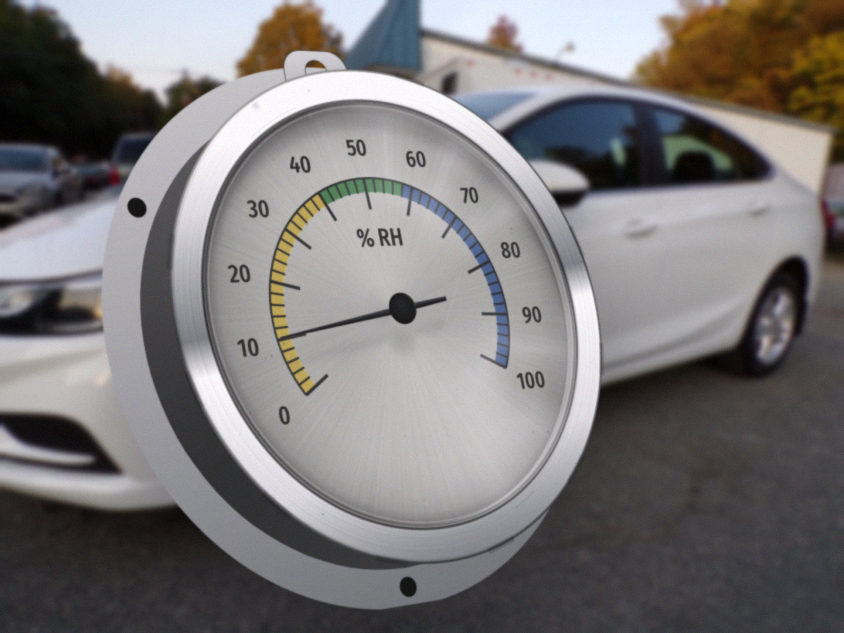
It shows 10; %
